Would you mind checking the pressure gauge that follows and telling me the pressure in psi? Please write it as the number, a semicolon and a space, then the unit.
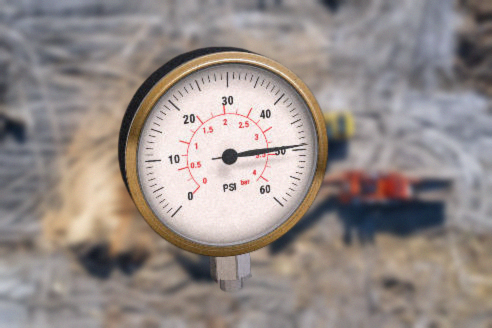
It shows 49; psi
